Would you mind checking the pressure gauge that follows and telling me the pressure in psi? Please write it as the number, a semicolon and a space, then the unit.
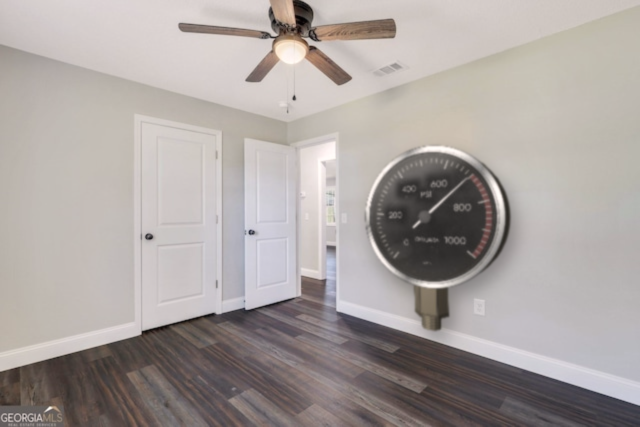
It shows 700; psi
